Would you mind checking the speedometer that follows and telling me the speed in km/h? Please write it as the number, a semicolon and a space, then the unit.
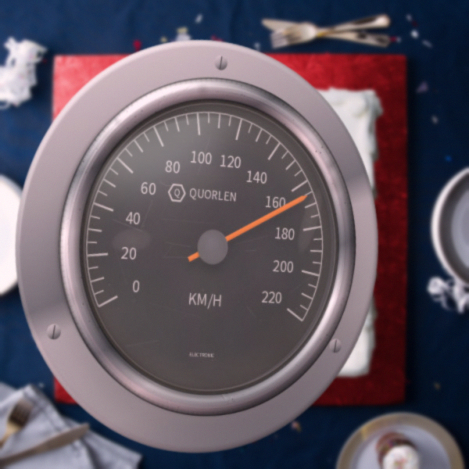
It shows 165; km/h
